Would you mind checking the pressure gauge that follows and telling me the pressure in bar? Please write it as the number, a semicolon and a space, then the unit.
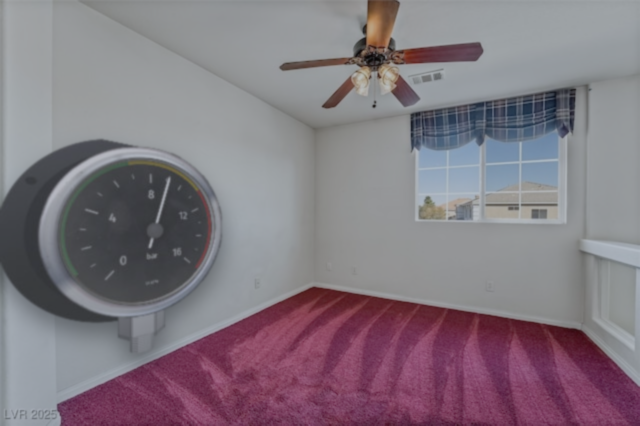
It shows 9; bar
